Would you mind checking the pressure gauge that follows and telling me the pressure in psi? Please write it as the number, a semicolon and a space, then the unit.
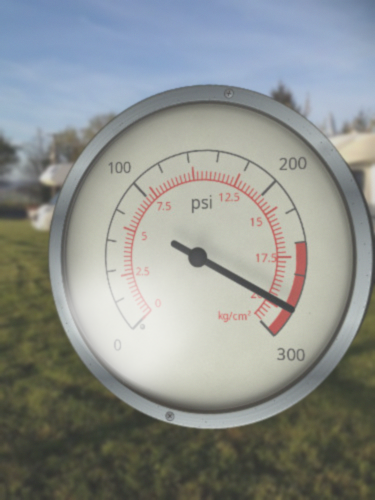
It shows 280; psi
